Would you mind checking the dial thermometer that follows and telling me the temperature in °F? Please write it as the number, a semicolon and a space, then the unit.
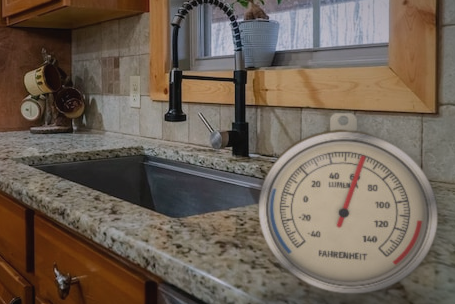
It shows 60; °F
